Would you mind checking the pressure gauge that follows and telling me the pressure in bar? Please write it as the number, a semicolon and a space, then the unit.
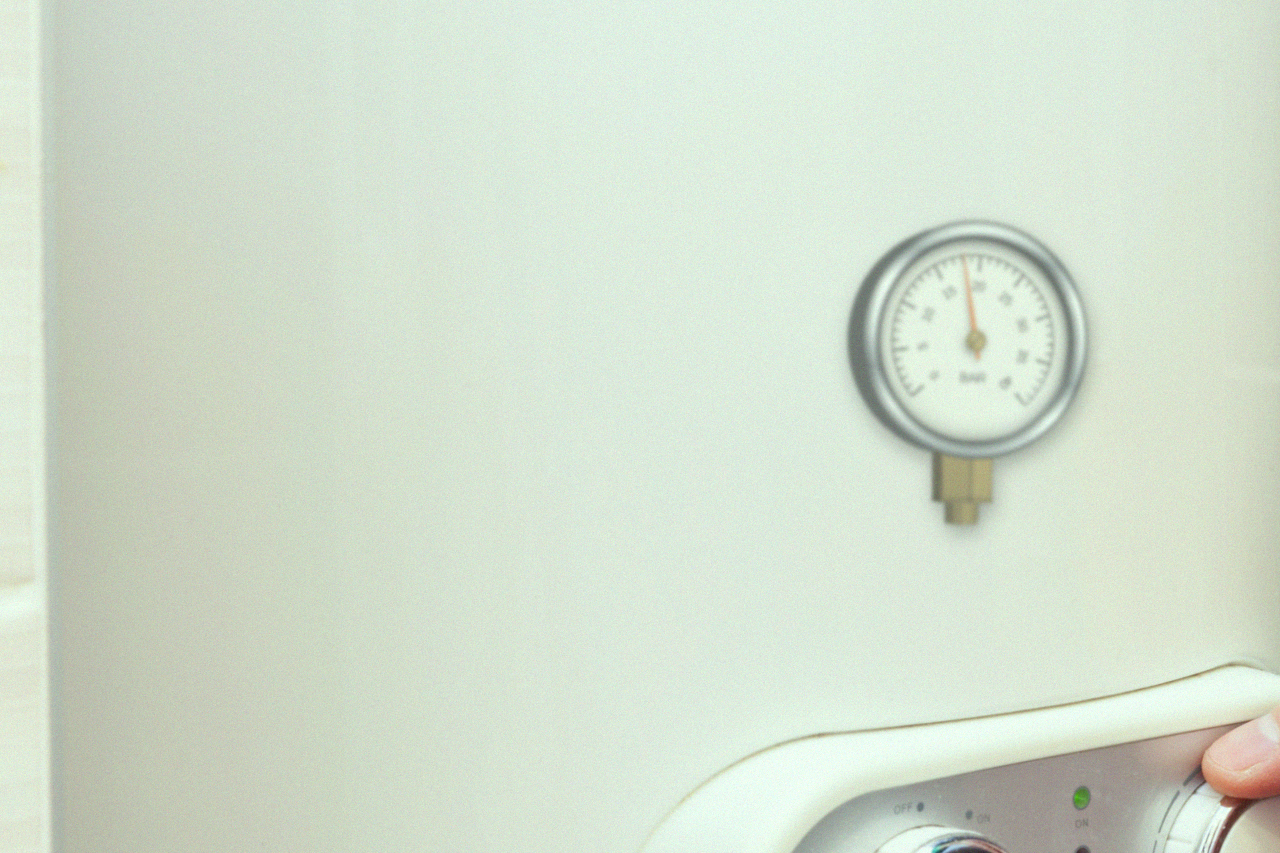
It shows 18; bar
